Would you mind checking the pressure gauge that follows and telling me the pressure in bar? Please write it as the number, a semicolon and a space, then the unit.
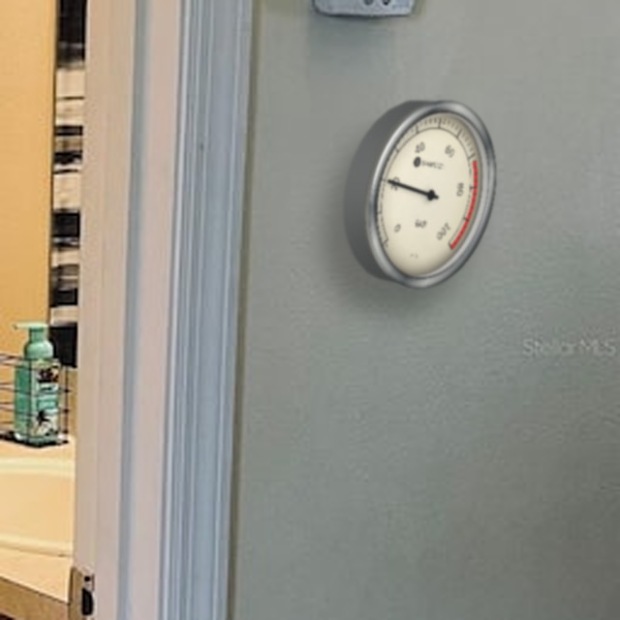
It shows 20; bar
